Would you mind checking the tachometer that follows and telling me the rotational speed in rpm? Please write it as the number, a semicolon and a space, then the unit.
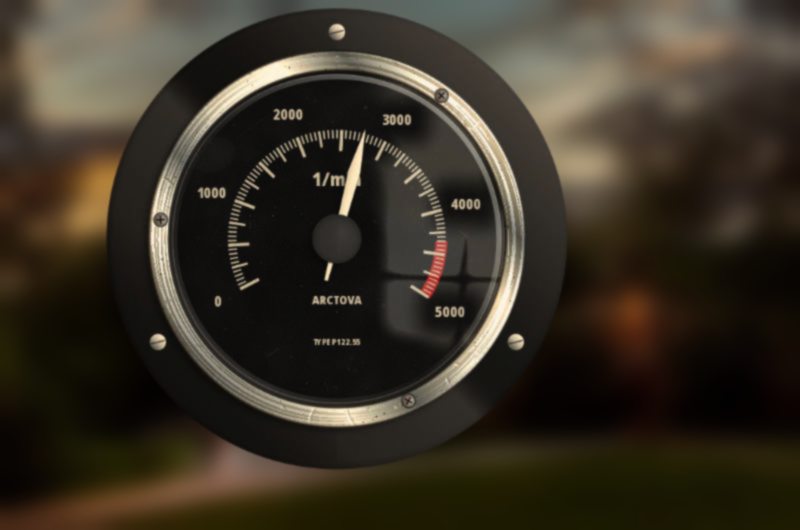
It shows 2750; rpm
